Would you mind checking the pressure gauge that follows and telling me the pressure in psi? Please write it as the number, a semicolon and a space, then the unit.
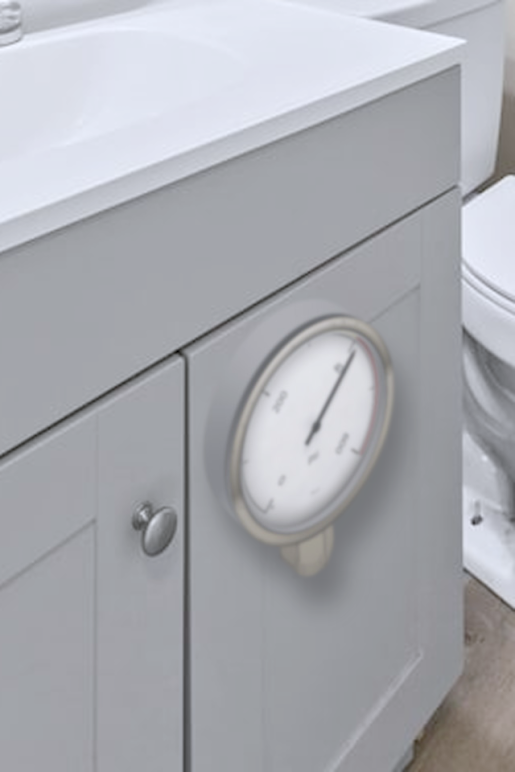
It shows 400; psi
